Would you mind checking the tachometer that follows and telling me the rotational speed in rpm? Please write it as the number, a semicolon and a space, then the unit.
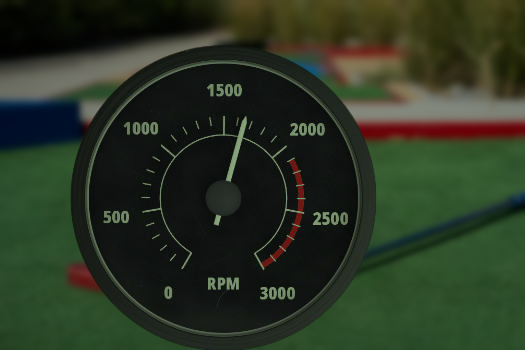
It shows 1650; rpm
